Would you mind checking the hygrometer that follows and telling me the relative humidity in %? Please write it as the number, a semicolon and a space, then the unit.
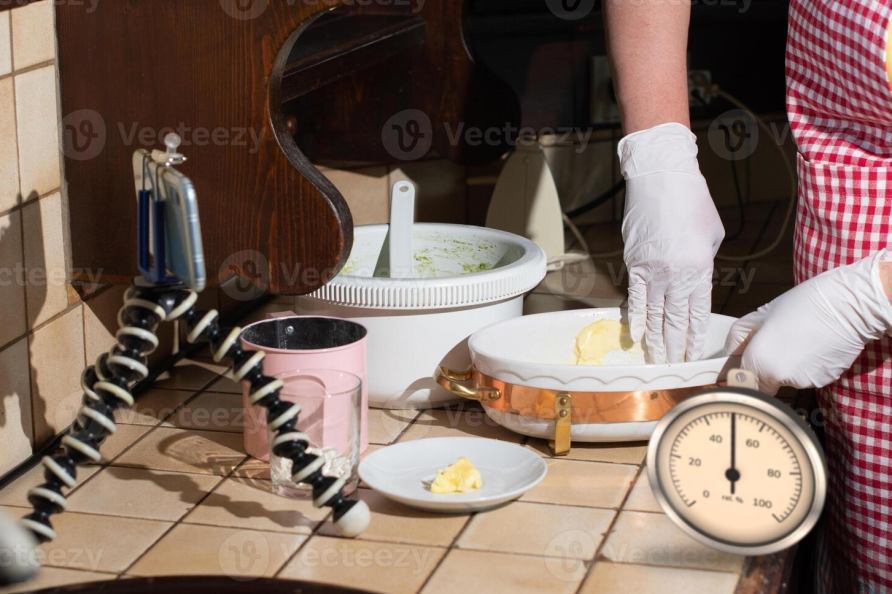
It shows 50; %
